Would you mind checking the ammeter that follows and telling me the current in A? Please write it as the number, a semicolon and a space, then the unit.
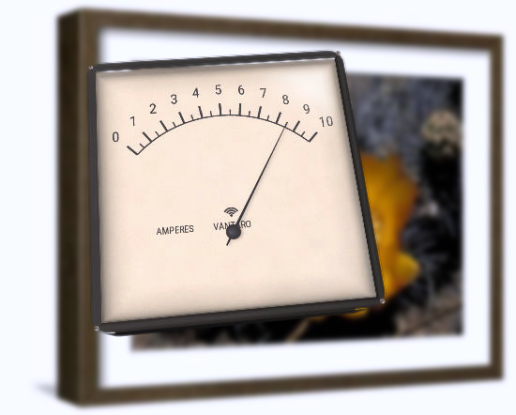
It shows 8.5; A
